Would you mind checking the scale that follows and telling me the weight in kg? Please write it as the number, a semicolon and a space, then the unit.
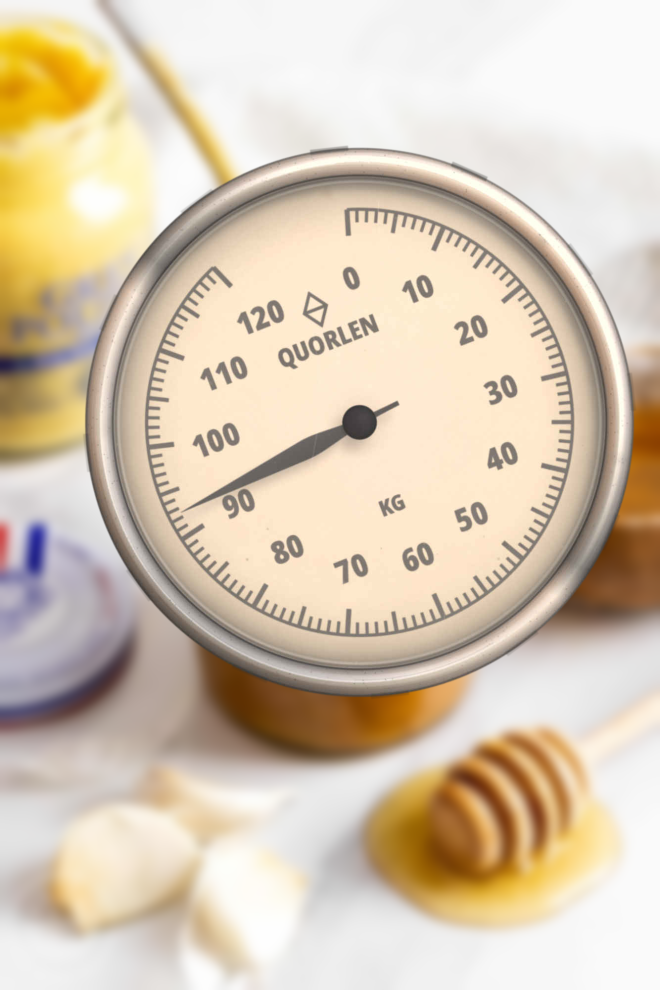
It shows 92.5; kg
